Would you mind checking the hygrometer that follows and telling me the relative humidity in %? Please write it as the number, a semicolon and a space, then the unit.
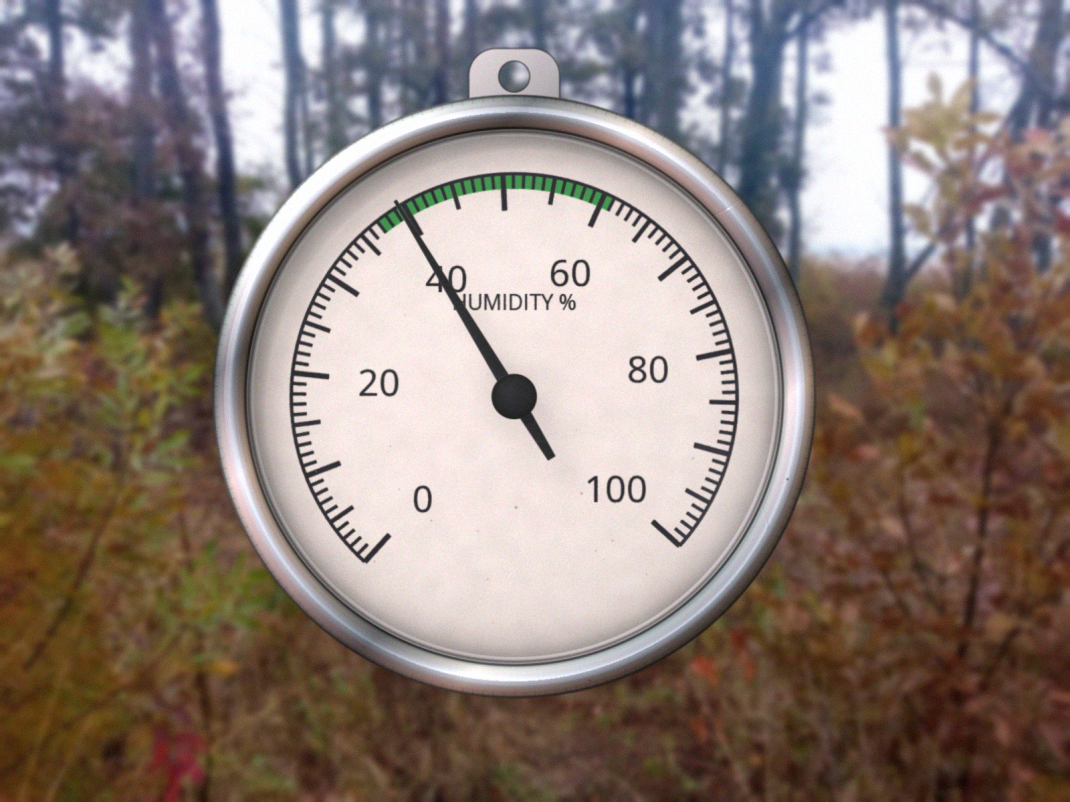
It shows 39.5; %
